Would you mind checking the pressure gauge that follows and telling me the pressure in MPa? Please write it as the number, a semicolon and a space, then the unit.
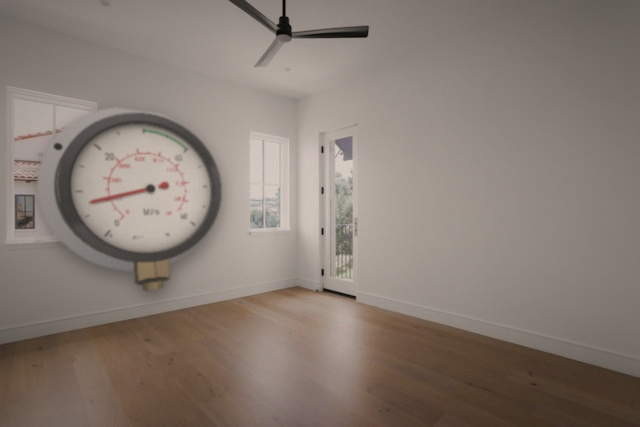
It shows 7.5; MPa
